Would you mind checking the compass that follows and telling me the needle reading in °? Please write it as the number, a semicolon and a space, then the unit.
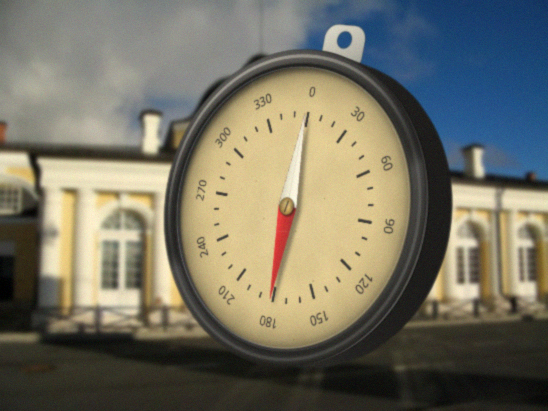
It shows 180; °
